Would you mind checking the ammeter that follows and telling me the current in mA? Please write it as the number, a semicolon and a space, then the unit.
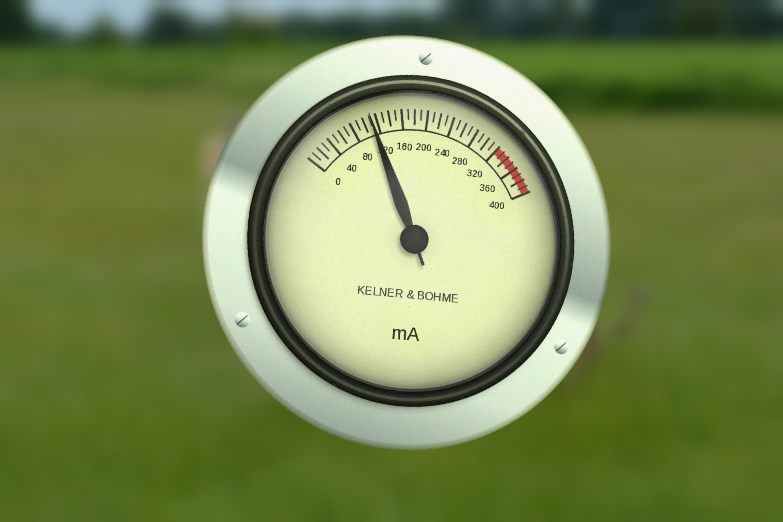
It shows 110; mA
